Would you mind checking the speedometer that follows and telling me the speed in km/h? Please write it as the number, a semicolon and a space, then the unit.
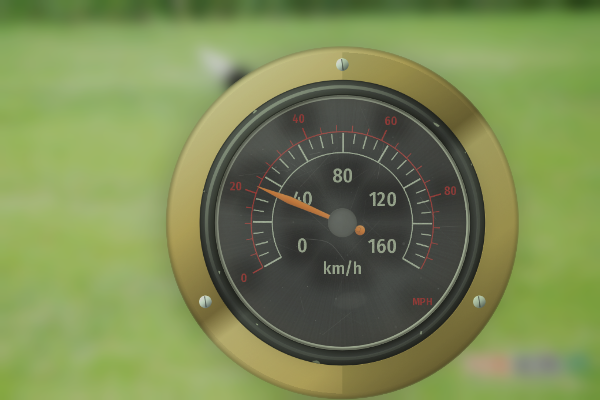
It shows 35; km/h
